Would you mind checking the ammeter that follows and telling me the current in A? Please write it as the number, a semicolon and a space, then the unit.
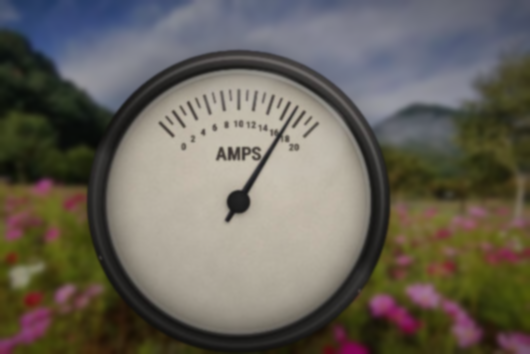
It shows 17; A
